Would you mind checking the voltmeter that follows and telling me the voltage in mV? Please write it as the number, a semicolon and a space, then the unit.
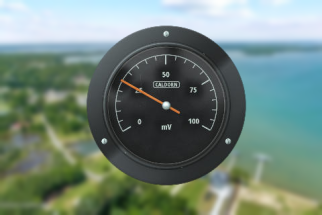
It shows 25; mV
